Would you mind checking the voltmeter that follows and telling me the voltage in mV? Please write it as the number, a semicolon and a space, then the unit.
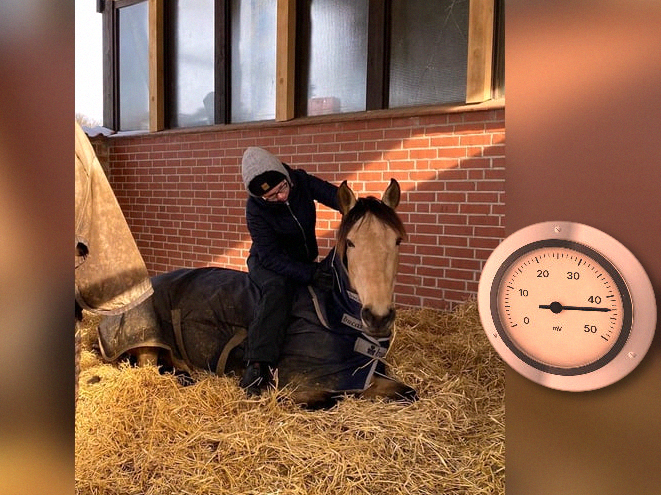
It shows 43; mV
